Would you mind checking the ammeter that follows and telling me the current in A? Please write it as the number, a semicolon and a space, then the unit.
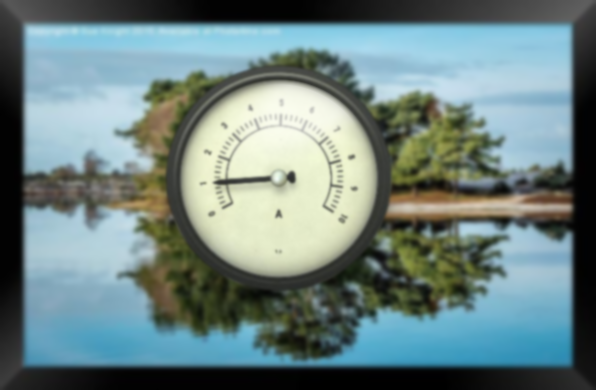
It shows 1; A
